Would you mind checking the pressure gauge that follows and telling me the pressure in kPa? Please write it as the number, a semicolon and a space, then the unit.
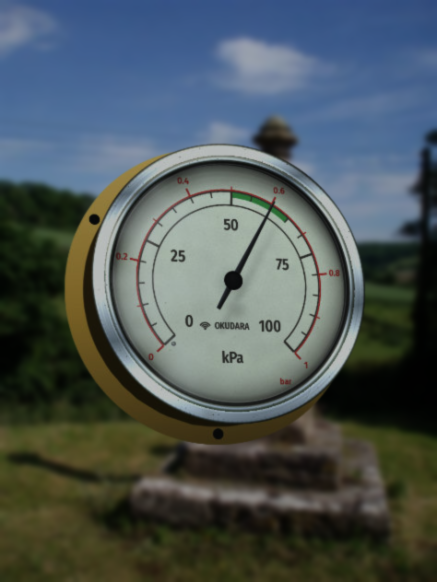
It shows 60; kPa
